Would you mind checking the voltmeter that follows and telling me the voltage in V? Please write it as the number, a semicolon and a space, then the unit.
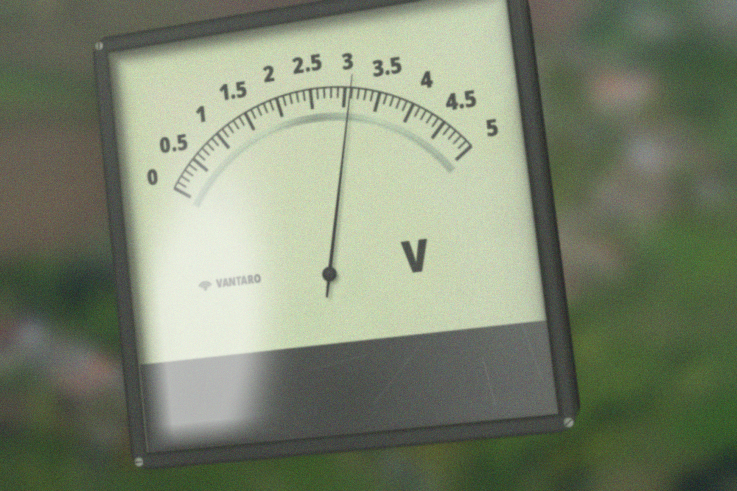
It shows 3.1; V
